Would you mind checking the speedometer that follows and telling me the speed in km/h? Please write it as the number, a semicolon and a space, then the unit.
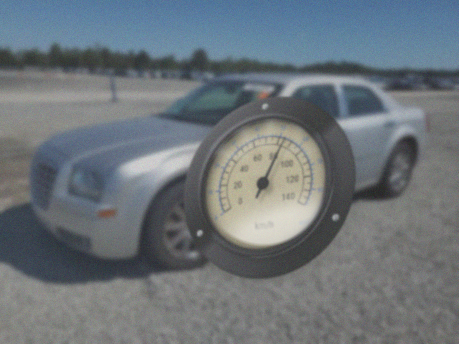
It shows 85; km/h
